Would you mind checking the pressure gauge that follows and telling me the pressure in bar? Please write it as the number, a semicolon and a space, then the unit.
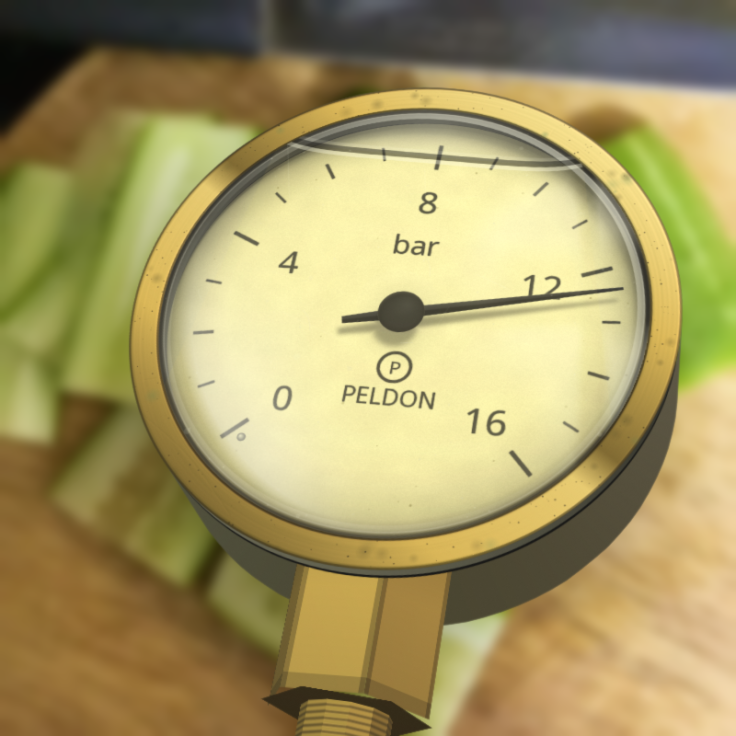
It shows 12.5; bar
